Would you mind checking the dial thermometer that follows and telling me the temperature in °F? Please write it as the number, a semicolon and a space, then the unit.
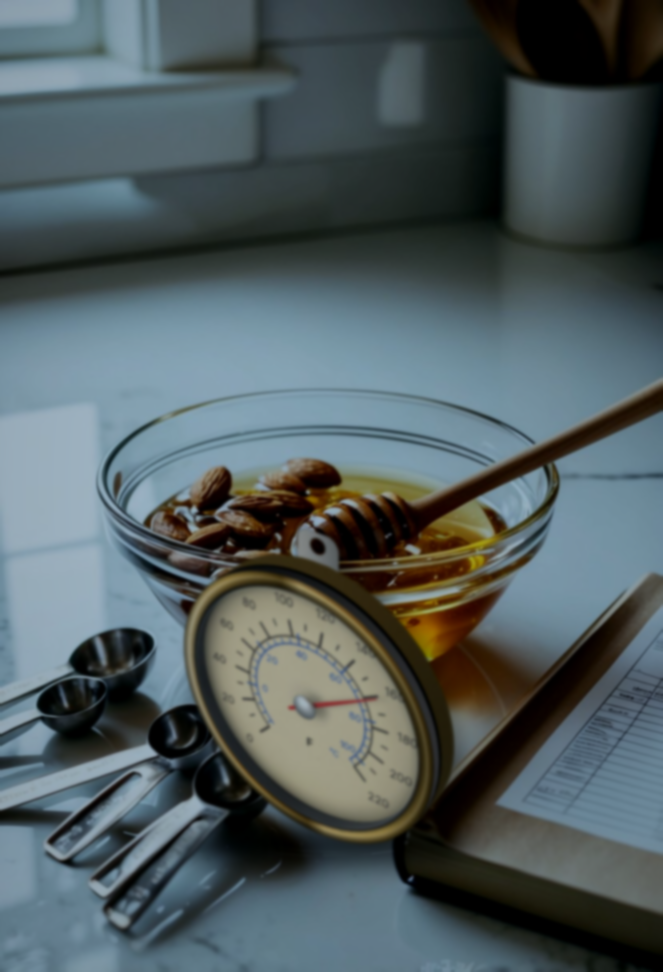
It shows 160; °F
